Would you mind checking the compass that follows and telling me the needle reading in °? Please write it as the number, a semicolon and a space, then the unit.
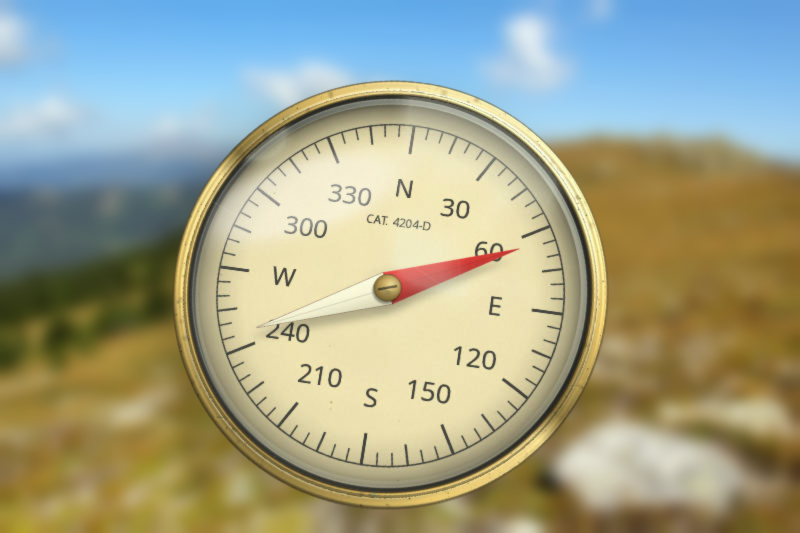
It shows 65; °
